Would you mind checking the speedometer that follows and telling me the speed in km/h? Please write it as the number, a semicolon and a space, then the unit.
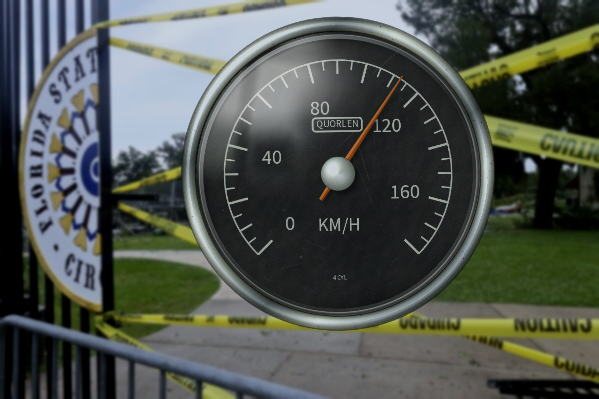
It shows 112.5; km/h
